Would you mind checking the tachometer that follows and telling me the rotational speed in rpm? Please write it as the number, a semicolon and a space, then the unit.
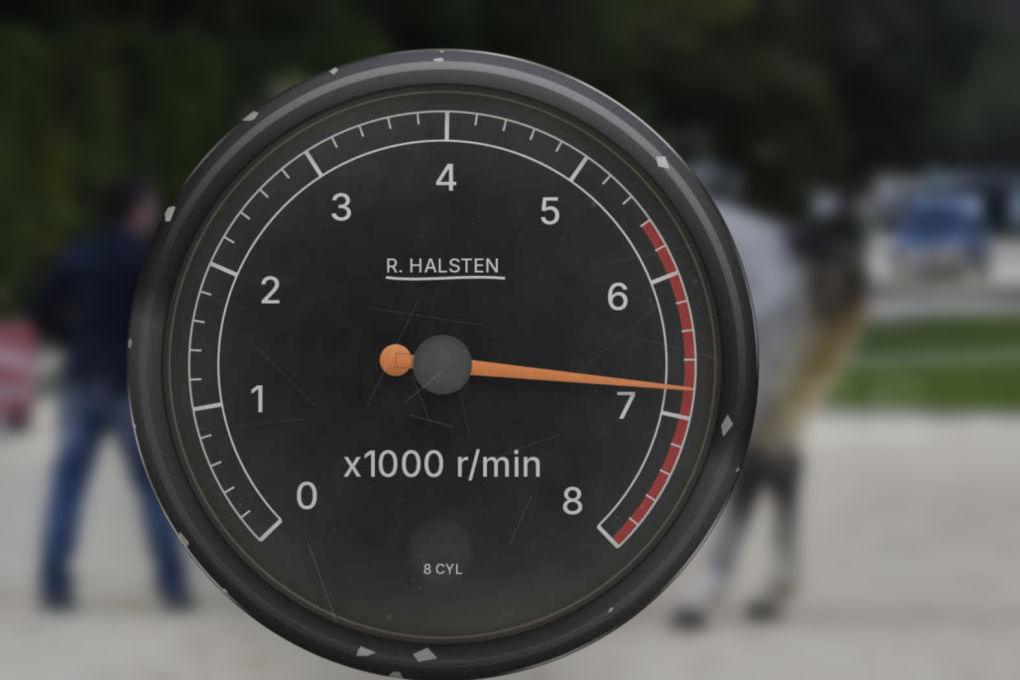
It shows 6800; rpm
